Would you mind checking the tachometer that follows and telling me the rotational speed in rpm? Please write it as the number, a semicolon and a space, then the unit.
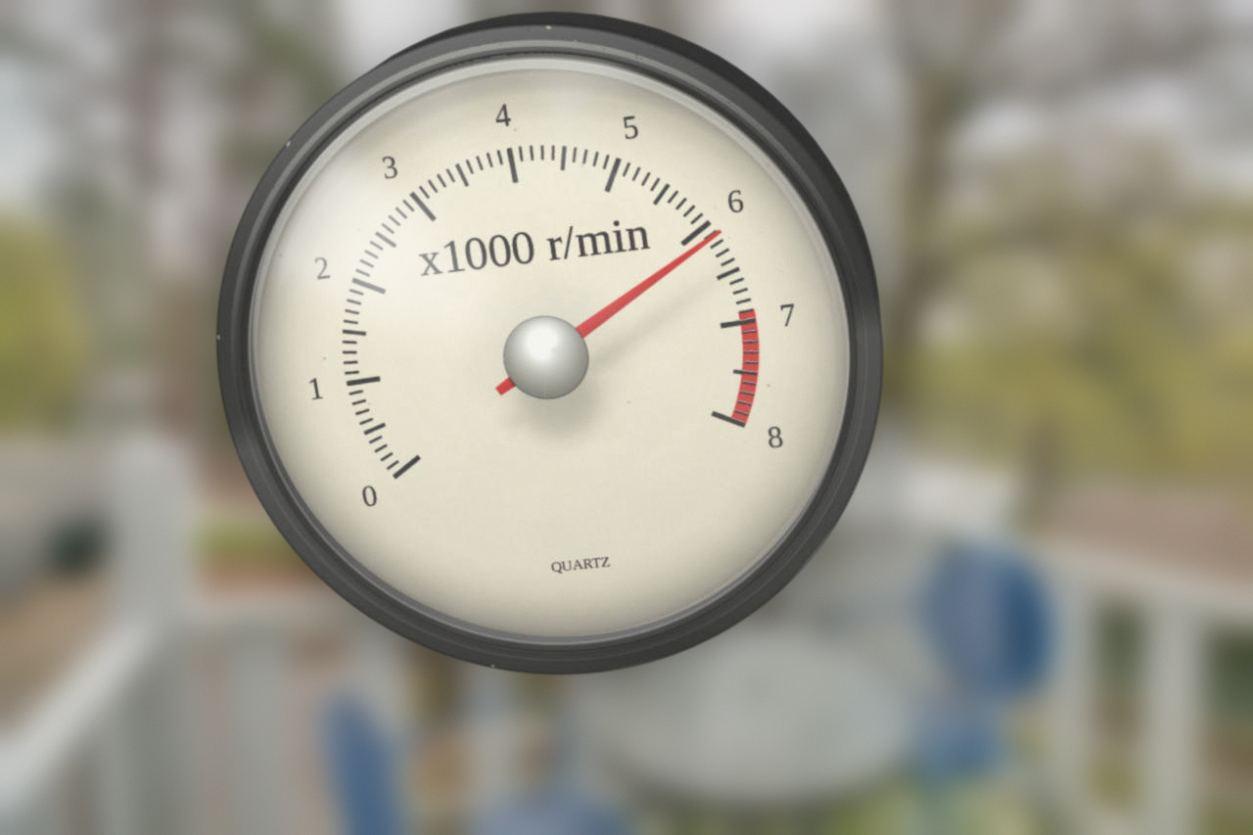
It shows 6100; rpm
